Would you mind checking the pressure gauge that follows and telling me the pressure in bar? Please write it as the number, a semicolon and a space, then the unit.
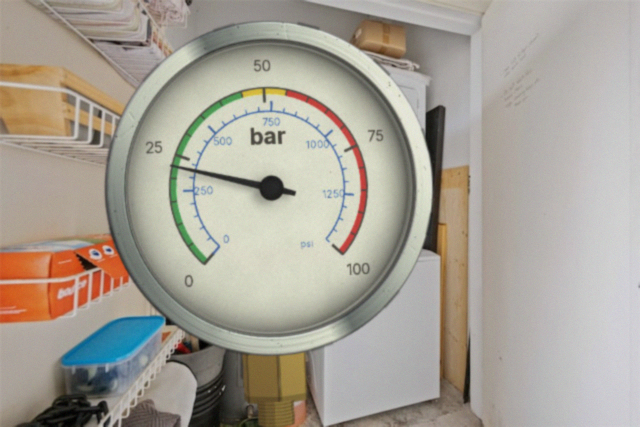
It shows 22.5; bar
